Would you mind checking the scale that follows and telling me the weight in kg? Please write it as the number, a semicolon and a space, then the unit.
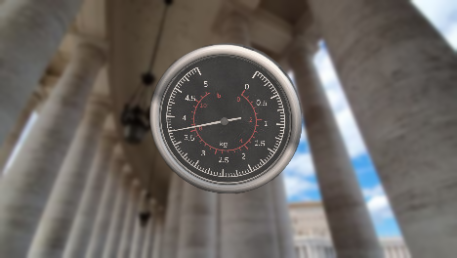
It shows 3.75; kg
